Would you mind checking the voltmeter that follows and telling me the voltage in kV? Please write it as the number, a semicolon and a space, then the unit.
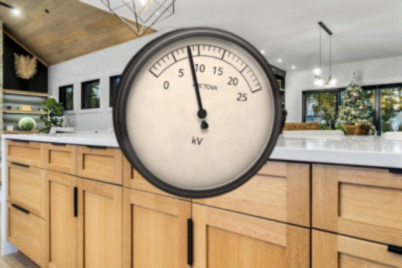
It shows 8; kV
